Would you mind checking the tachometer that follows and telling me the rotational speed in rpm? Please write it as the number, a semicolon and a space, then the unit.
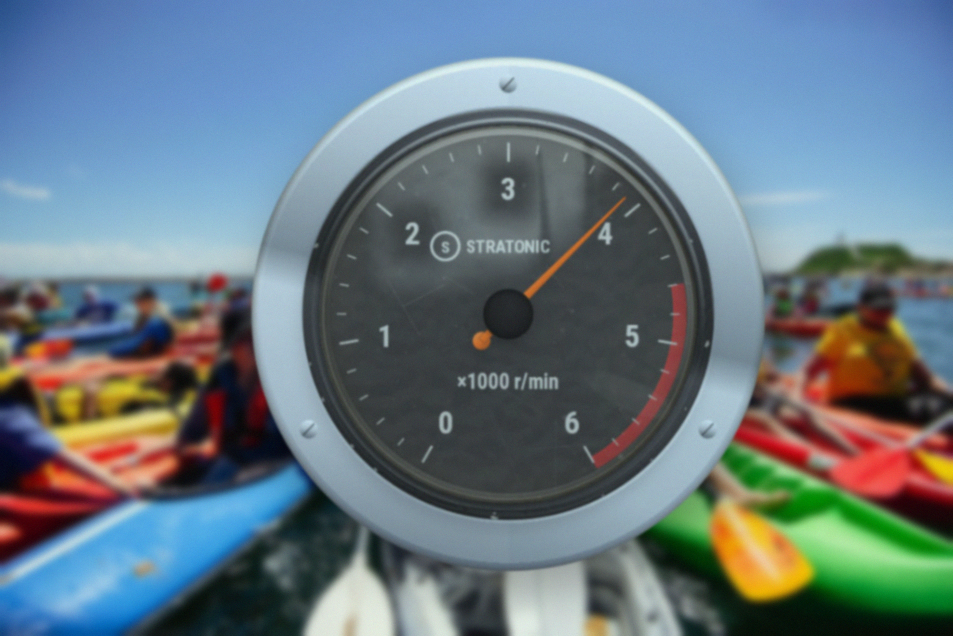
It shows 3900; rpm
